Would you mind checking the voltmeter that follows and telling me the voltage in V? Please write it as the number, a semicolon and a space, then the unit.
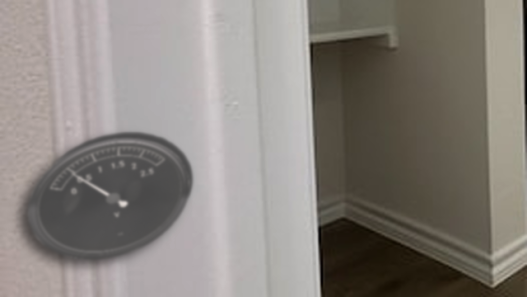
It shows 0.5; V
